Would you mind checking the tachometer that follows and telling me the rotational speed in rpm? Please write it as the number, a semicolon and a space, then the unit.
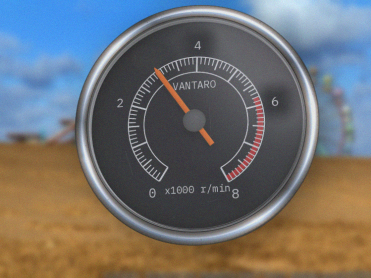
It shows 3000; rpm
